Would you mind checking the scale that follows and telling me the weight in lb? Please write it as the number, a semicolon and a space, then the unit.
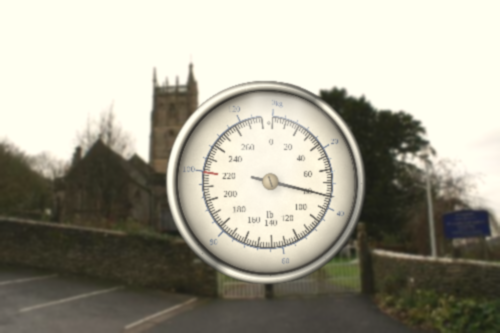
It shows 80; lb
